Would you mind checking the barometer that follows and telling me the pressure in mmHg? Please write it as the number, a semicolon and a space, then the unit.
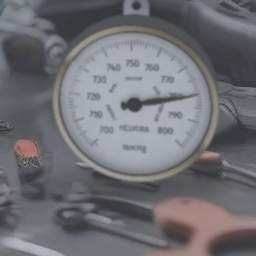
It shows 780; mmHg
